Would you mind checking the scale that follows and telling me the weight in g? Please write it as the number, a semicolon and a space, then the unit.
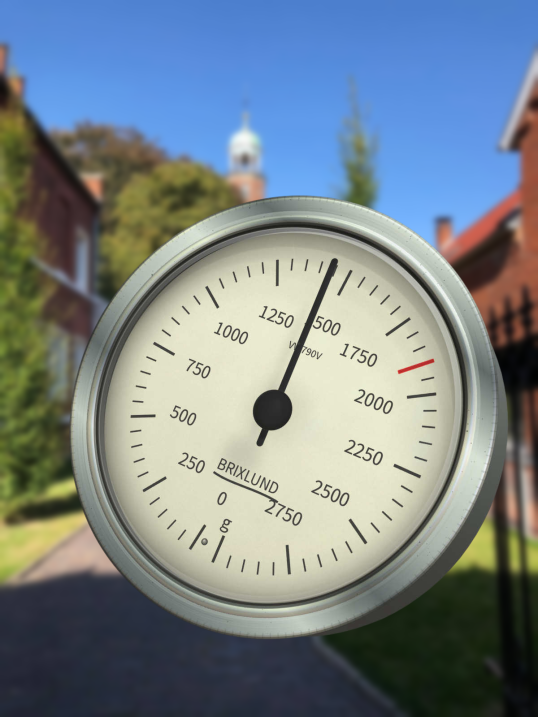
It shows 1450; g
